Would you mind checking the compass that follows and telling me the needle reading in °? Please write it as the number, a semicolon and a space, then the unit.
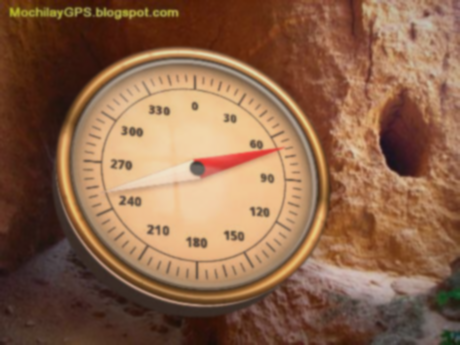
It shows 70; °
